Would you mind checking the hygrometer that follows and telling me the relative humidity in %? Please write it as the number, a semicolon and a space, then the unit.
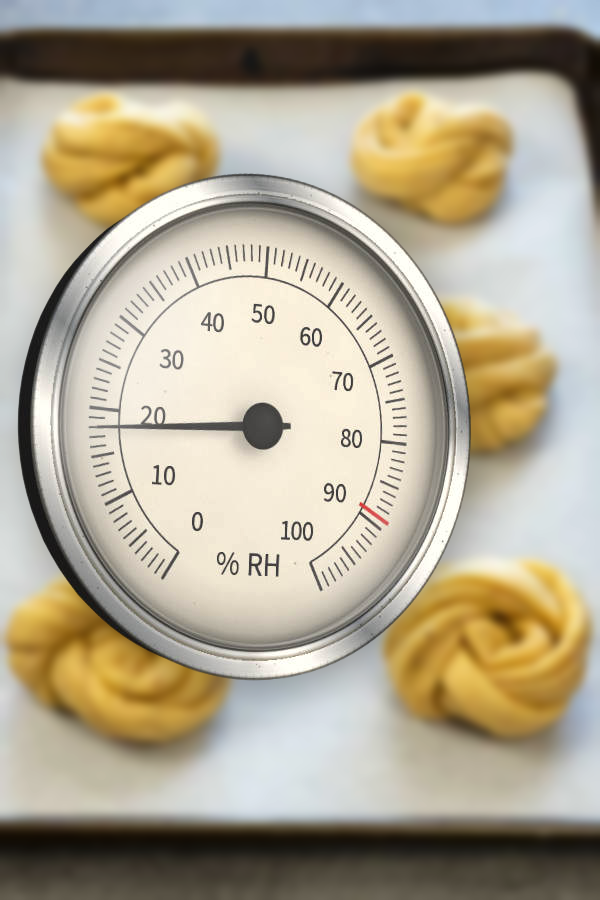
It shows 18; %
